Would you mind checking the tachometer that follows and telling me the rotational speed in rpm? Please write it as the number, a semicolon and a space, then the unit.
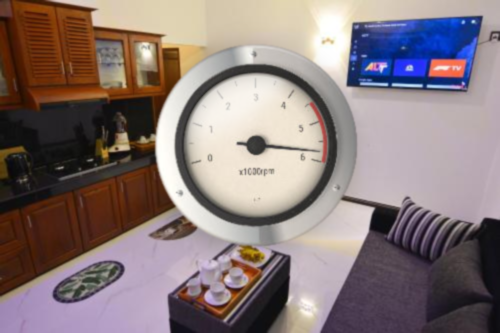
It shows 5750; rpm
